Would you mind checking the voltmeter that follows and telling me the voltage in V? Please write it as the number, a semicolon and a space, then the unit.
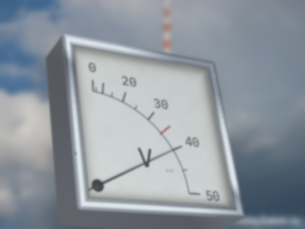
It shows 40; V
